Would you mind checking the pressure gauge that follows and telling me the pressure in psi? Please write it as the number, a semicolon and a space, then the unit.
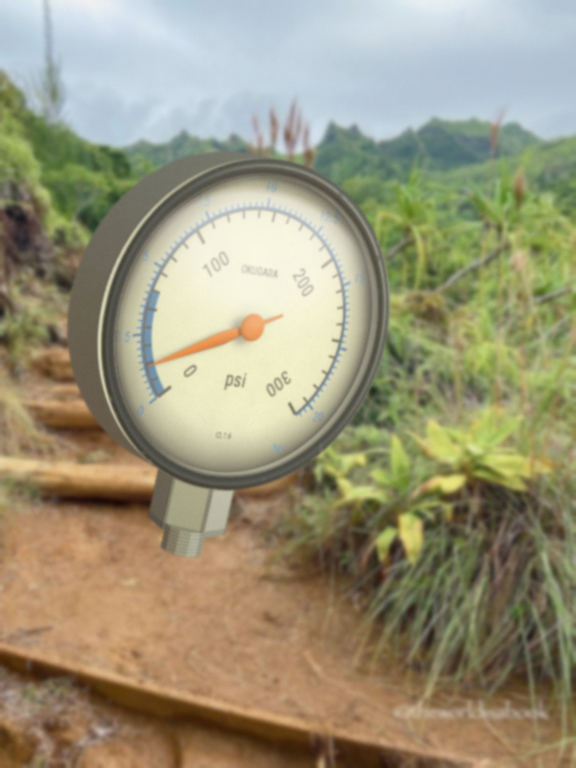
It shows 20; psi
